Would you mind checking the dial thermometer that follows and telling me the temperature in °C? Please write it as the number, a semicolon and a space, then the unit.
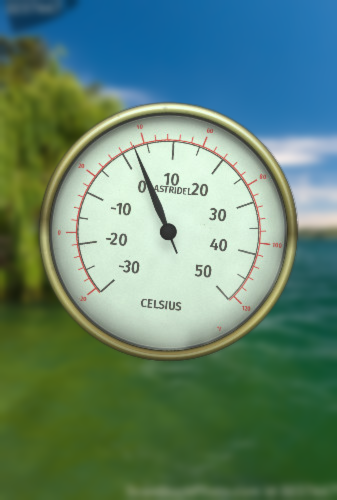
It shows 2.5; °C
